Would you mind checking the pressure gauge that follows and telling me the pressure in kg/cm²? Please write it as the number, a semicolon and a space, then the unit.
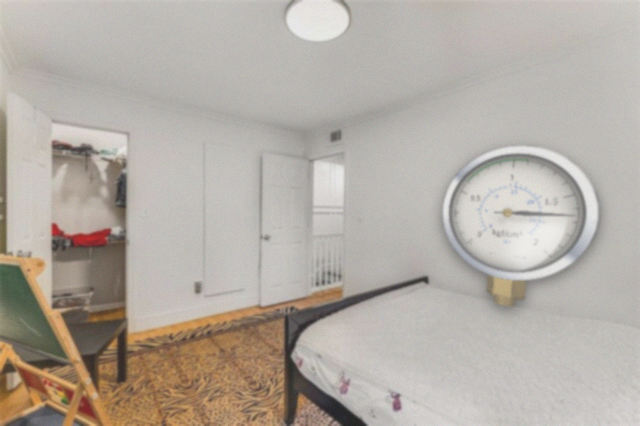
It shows 1.65; kg/cm²
